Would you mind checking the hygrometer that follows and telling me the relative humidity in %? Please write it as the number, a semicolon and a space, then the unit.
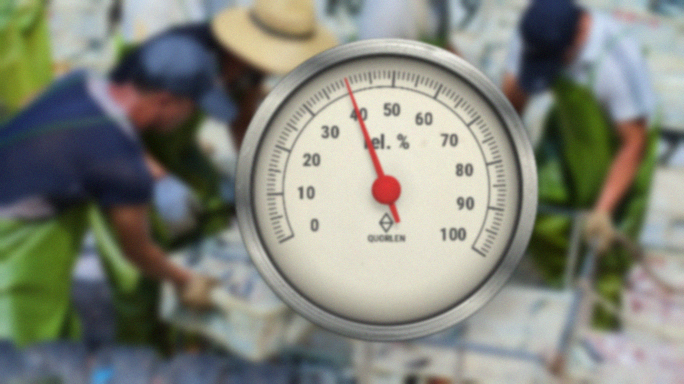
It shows 40; %
